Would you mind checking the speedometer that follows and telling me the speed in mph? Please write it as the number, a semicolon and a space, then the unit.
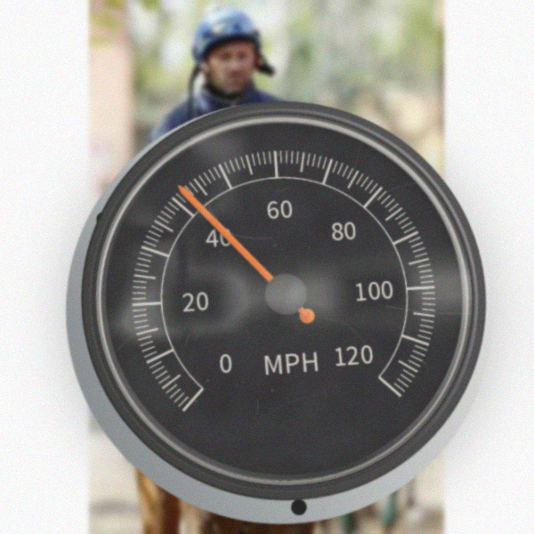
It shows 42; mph
